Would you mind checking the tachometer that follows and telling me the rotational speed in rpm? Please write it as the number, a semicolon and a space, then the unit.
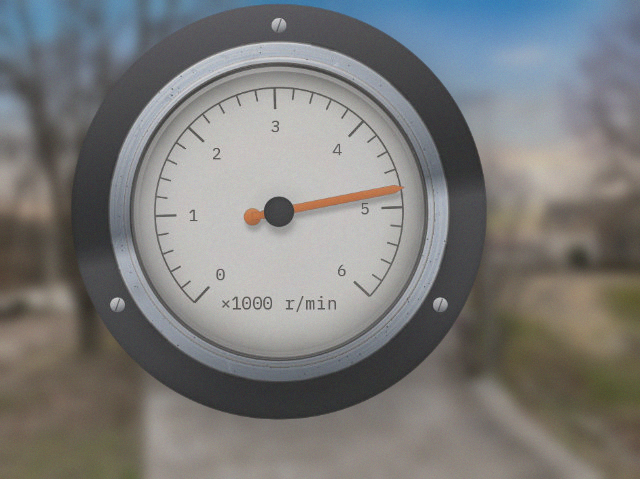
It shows 4800; rpm
